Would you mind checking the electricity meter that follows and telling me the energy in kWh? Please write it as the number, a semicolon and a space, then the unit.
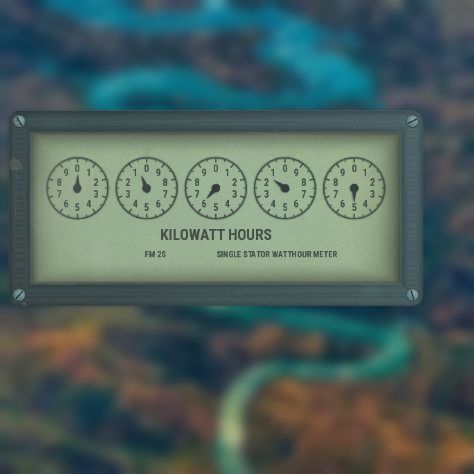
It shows 615; kWh
